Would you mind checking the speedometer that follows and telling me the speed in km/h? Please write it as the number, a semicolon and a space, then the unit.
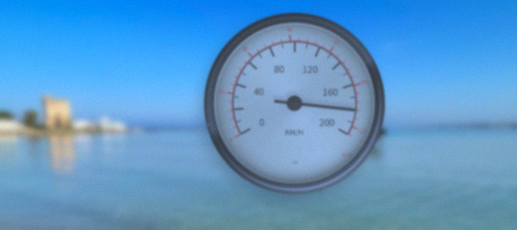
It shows 180; km/h
